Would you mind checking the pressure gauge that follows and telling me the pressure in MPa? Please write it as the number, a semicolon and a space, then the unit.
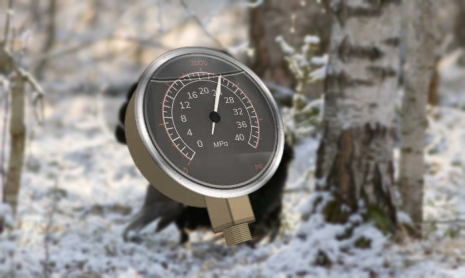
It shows 24; MPa
